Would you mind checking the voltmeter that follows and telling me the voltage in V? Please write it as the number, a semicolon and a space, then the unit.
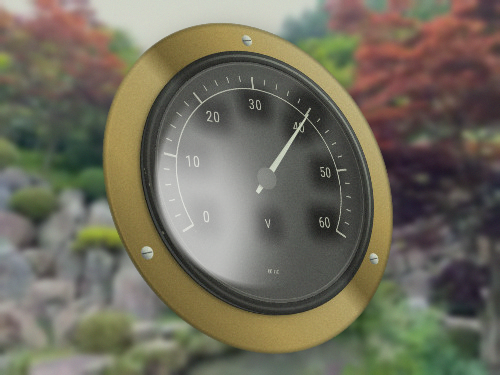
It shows 40; V
